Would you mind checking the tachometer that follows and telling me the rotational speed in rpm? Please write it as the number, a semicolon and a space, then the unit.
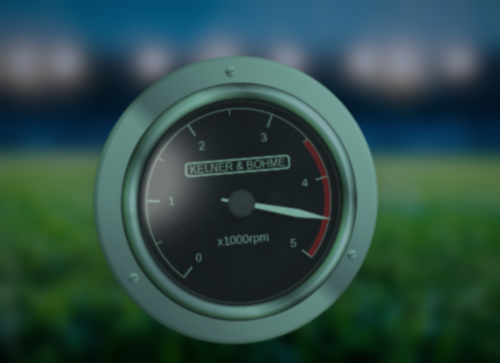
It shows 4500; rpm
